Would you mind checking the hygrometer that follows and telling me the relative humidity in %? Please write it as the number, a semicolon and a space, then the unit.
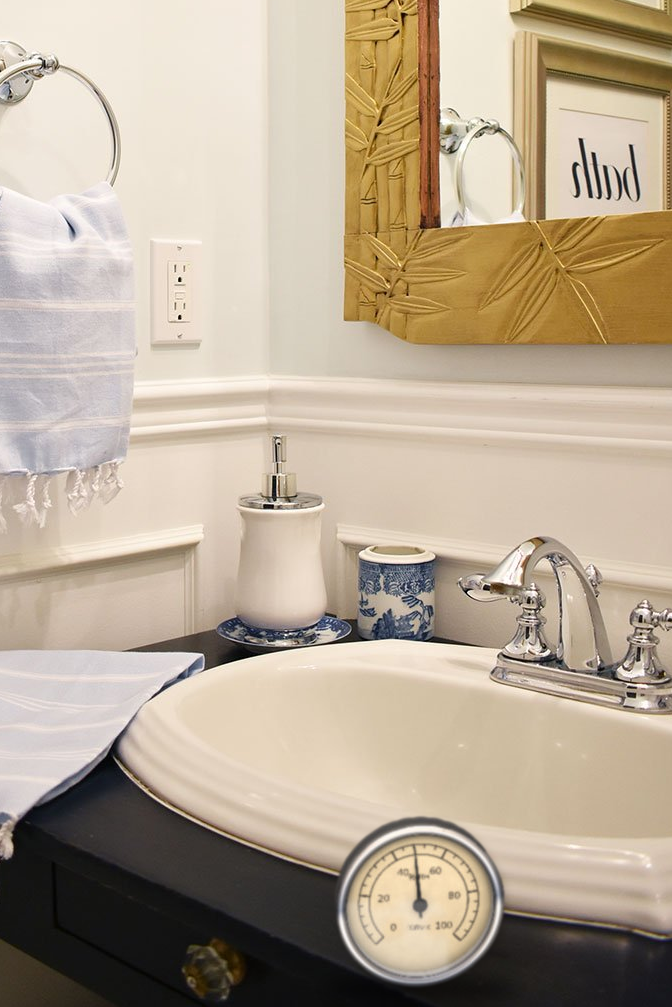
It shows 48; %
